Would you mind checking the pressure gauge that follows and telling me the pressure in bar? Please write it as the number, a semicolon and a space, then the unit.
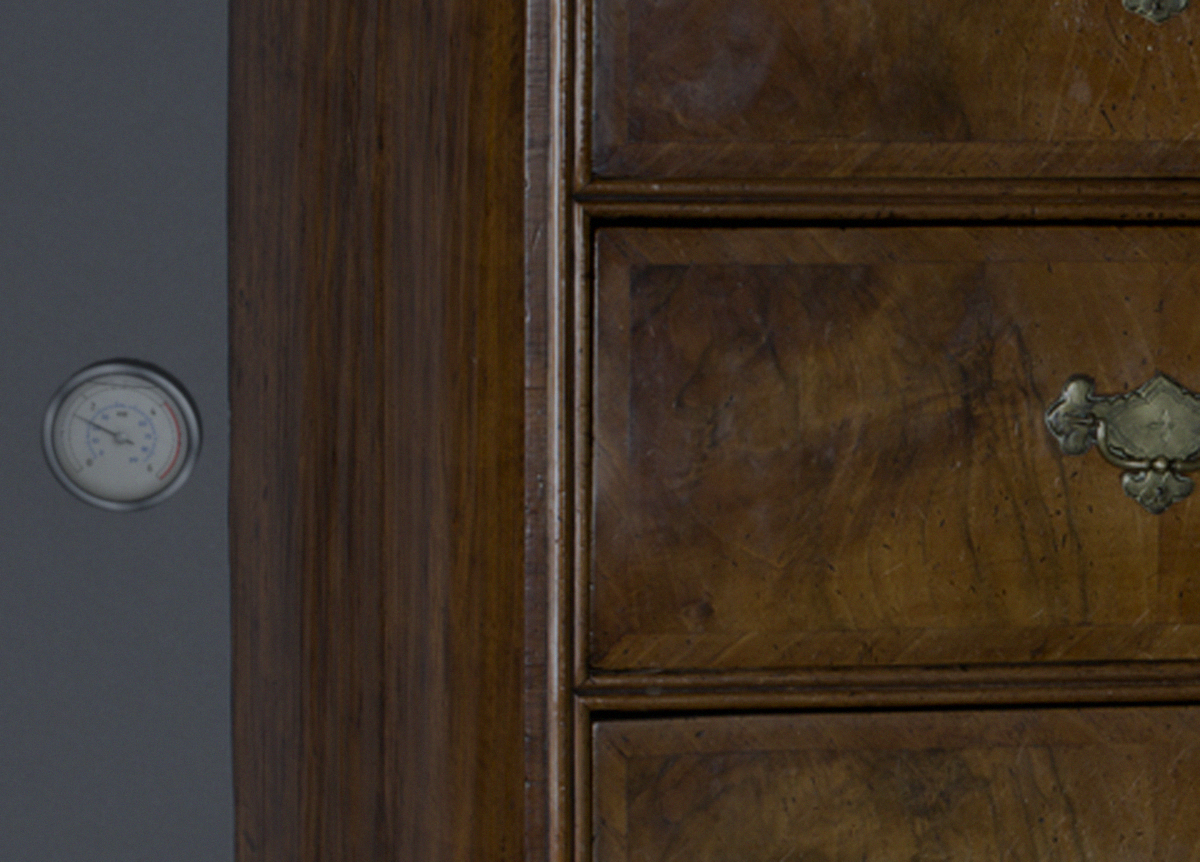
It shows 1.5; bar
